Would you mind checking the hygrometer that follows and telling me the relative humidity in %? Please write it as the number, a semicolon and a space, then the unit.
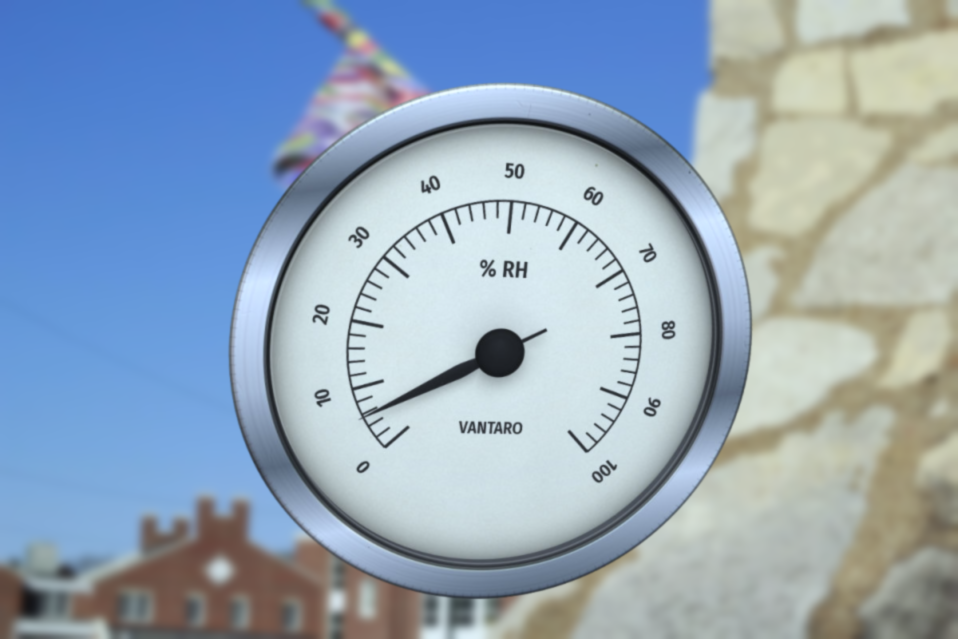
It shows 6; %
